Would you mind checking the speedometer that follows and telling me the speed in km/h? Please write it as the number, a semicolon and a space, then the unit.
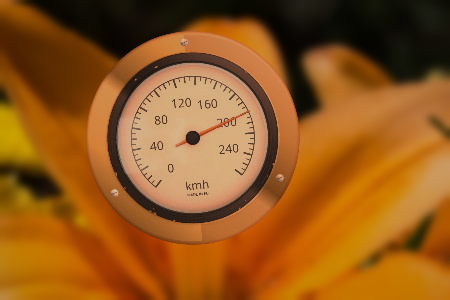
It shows 200; km/h
